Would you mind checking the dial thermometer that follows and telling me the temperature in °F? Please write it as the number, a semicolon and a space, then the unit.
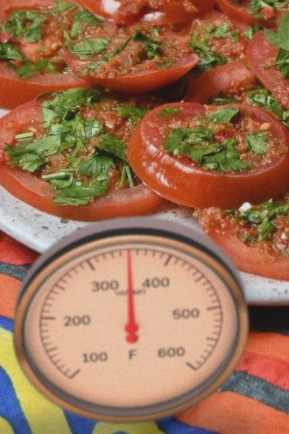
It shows 350; °F
